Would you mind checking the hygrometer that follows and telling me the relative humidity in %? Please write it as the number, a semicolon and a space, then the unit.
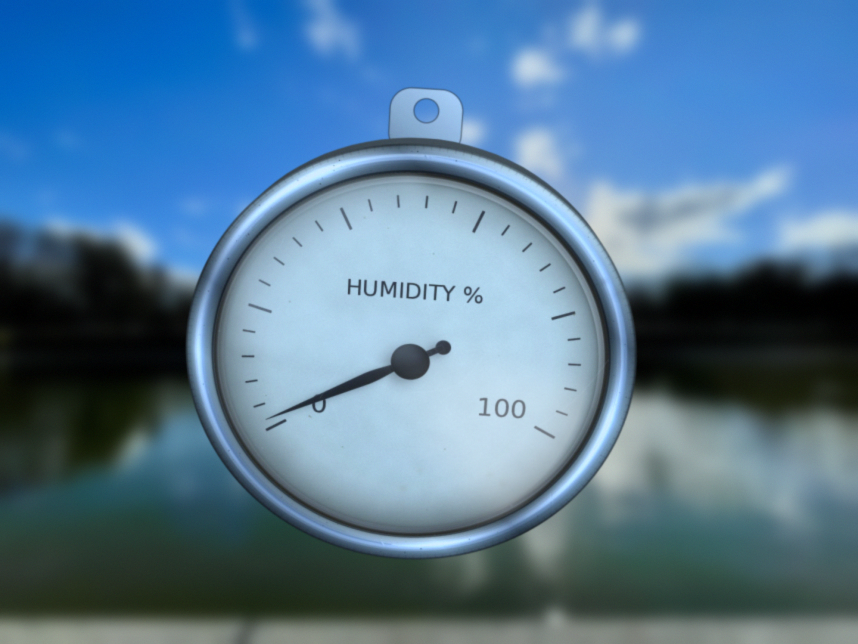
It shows 2; %
